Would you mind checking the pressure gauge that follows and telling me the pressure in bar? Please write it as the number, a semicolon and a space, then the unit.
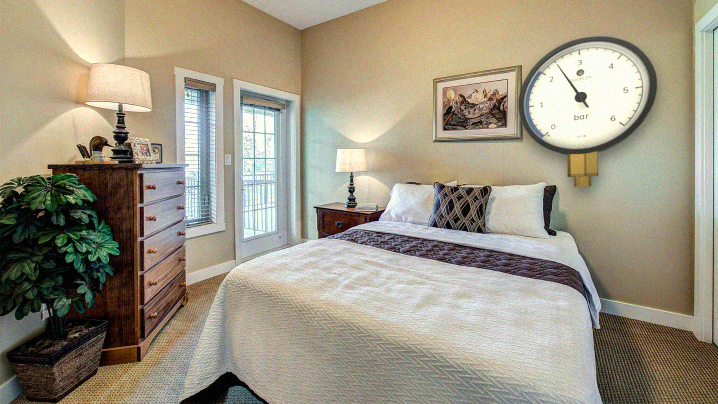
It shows 2.4; bar
